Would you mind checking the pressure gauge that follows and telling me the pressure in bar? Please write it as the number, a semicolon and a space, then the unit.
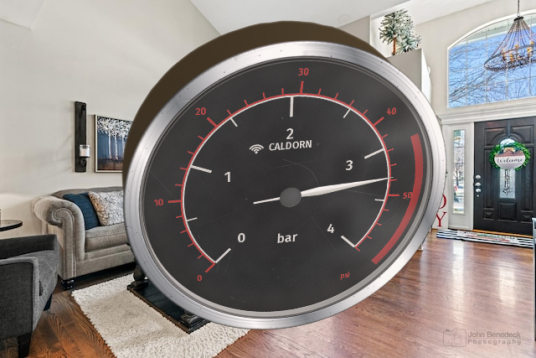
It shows 3.25; bar
